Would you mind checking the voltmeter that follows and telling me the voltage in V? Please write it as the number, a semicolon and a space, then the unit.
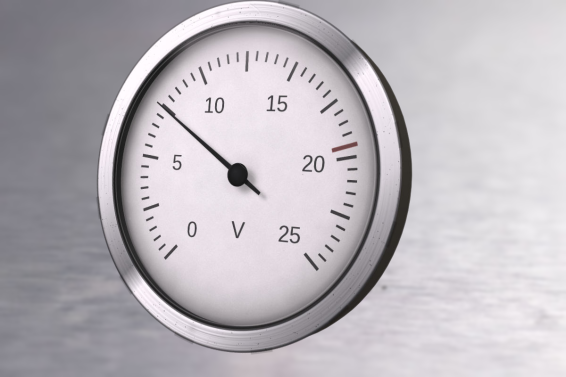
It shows 7.5; V
